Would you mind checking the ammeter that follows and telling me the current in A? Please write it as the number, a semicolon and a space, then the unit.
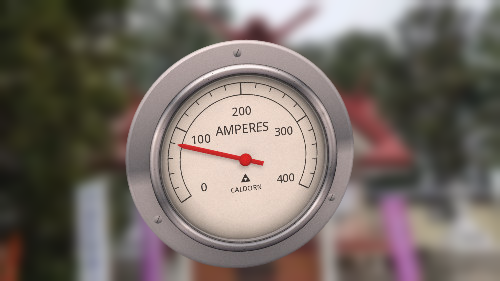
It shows 80; A
